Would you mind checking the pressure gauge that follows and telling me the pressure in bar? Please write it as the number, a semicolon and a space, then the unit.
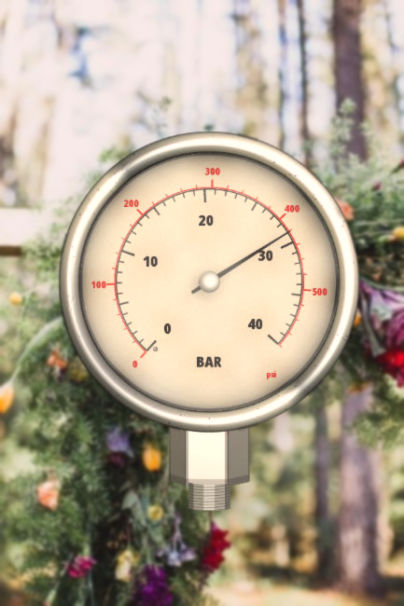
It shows 29; bar
